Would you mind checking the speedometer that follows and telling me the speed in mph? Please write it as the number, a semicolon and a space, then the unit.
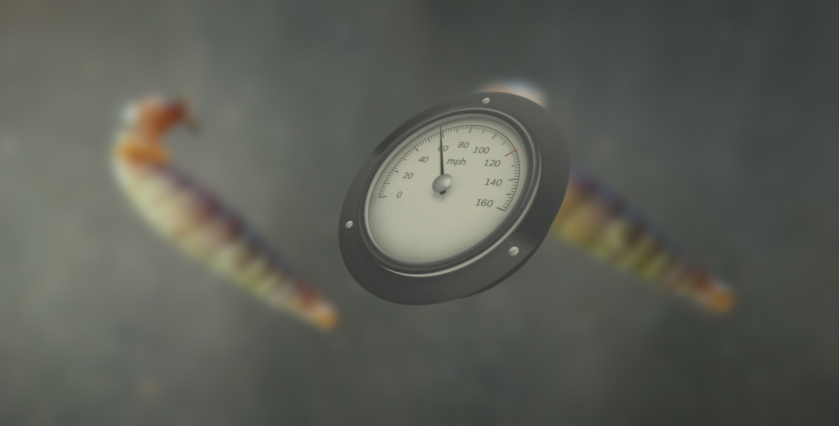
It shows 60; mph
